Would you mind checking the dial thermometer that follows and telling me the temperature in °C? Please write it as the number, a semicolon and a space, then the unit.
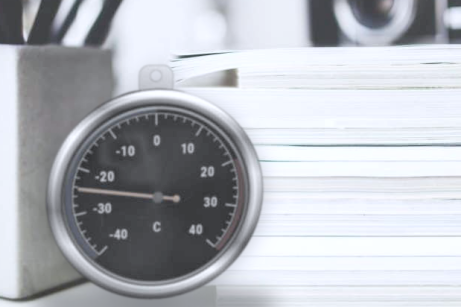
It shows -24; °C
